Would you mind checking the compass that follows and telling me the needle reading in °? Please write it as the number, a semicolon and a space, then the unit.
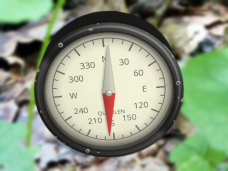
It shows 185; °
